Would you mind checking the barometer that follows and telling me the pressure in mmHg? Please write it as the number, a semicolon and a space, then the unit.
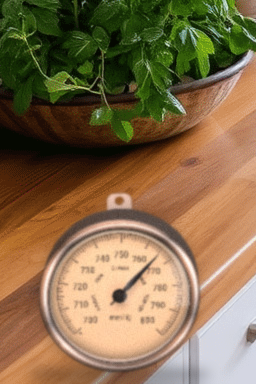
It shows 765; mmHg
